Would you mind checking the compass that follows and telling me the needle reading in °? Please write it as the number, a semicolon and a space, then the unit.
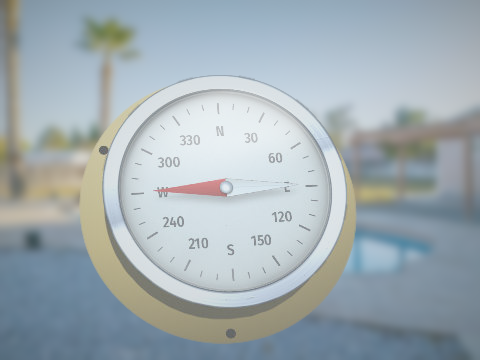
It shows 270; °
